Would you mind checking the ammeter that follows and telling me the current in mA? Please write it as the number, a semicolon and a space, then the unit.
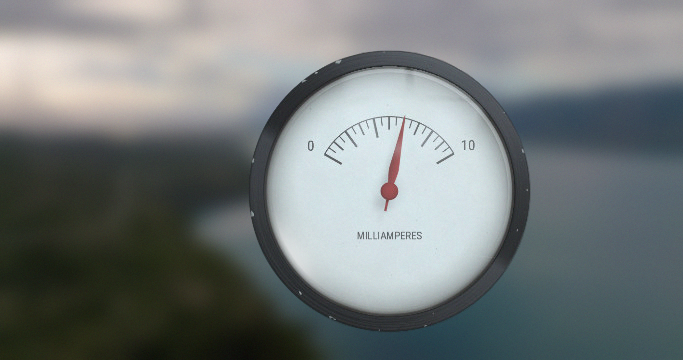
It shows 6; mA
